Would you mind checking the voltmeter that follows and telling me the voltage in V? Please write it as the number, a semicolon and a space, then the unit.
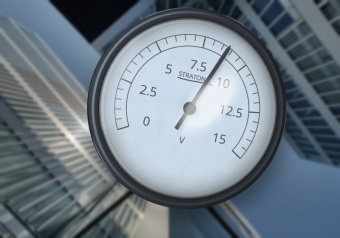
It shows 8.75; V
